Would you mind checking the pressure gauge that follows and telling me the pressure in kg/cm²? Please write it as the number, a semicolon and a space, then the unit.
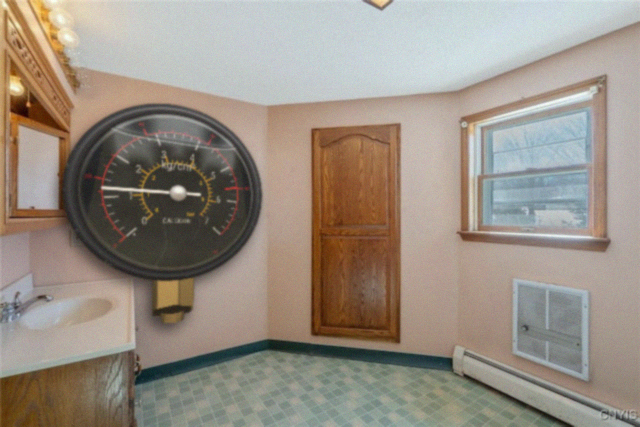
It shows 1.2; kg/cm²
